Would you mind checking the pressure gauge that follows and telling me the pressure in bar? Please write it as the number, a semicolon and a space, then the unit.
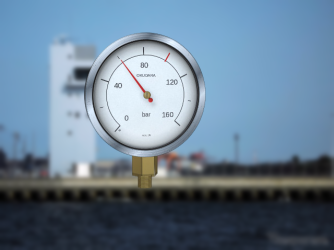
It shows 60; bar
